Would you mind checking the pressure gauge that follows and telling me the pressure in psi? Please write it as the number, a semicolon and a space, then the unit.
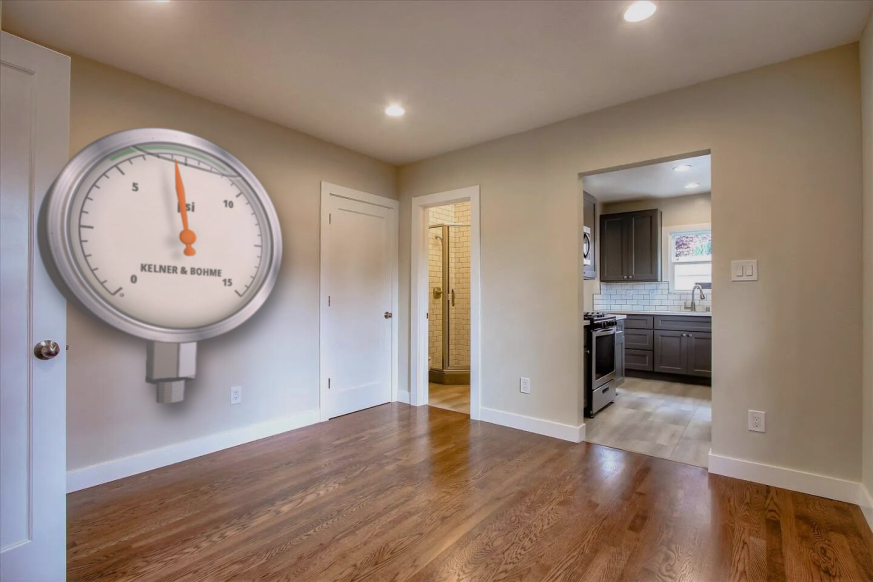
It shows 7; psi
